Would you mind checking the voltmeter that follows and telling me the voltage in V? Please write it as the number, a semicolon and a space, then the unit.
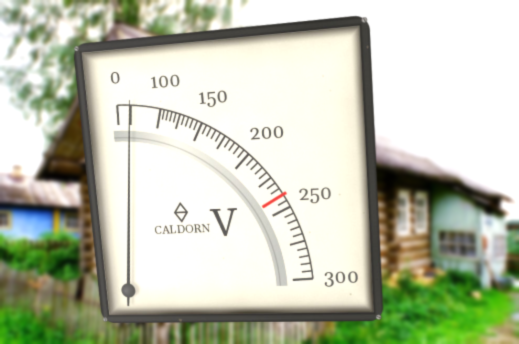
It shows 50; V
